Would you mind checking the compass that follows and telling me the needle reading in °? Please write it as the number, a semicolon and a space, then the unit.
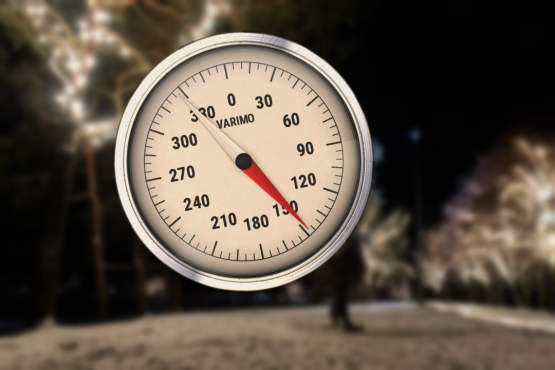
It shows 147.5; °
